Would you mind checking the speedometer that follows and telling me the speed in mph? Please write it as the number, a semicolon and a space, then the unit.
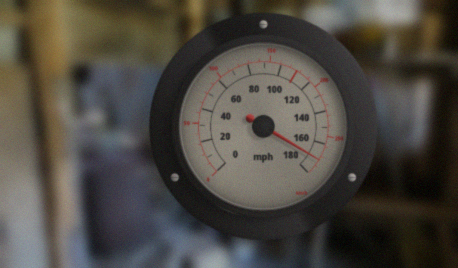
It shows 170; mph
